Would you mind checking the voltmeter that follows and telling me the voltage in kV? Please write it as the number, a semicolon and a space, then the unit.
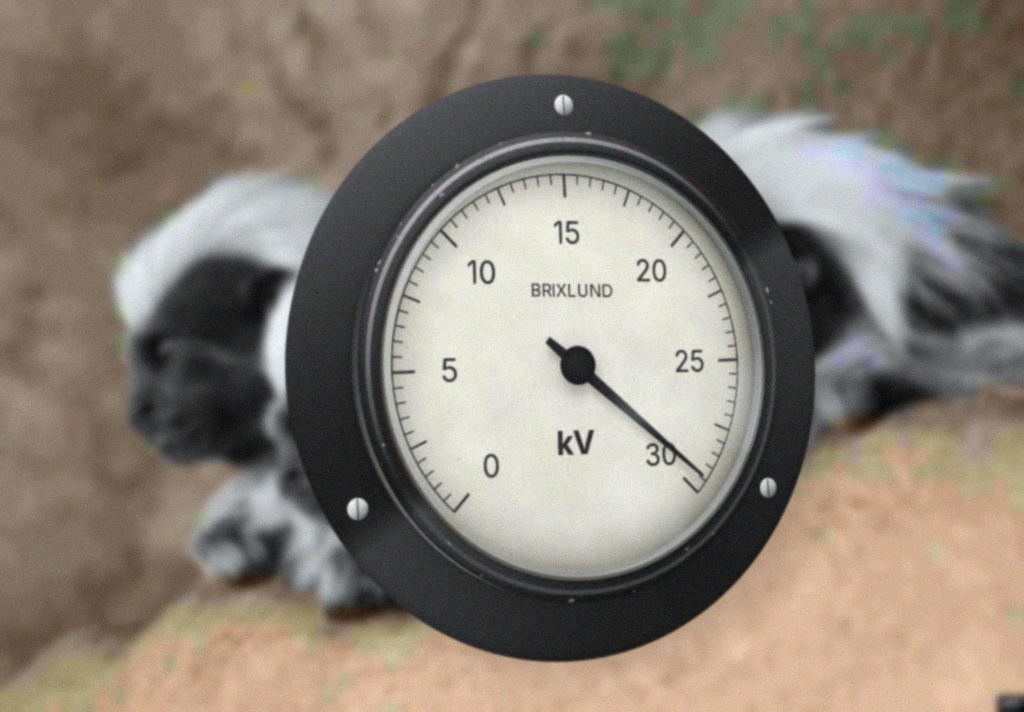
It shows 29.5; kV
